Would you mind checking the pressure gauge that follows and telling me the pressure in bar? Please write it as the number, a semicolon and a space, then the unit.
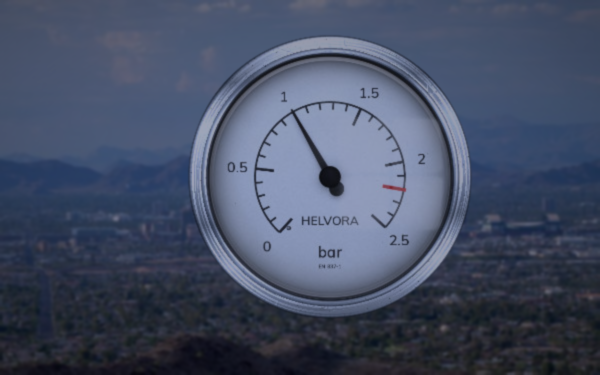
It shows 1; bar
